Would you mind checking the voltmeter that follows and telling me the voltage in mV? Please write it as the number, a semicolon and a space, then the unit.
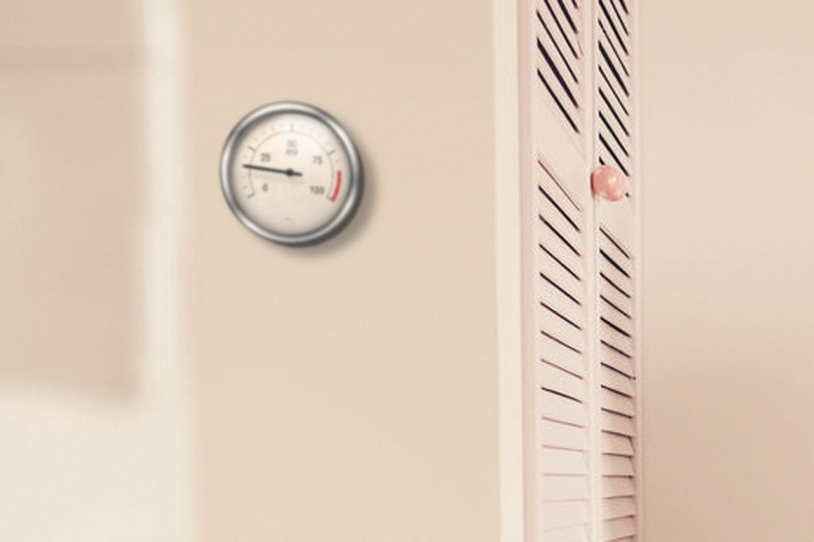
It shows 15; mV
